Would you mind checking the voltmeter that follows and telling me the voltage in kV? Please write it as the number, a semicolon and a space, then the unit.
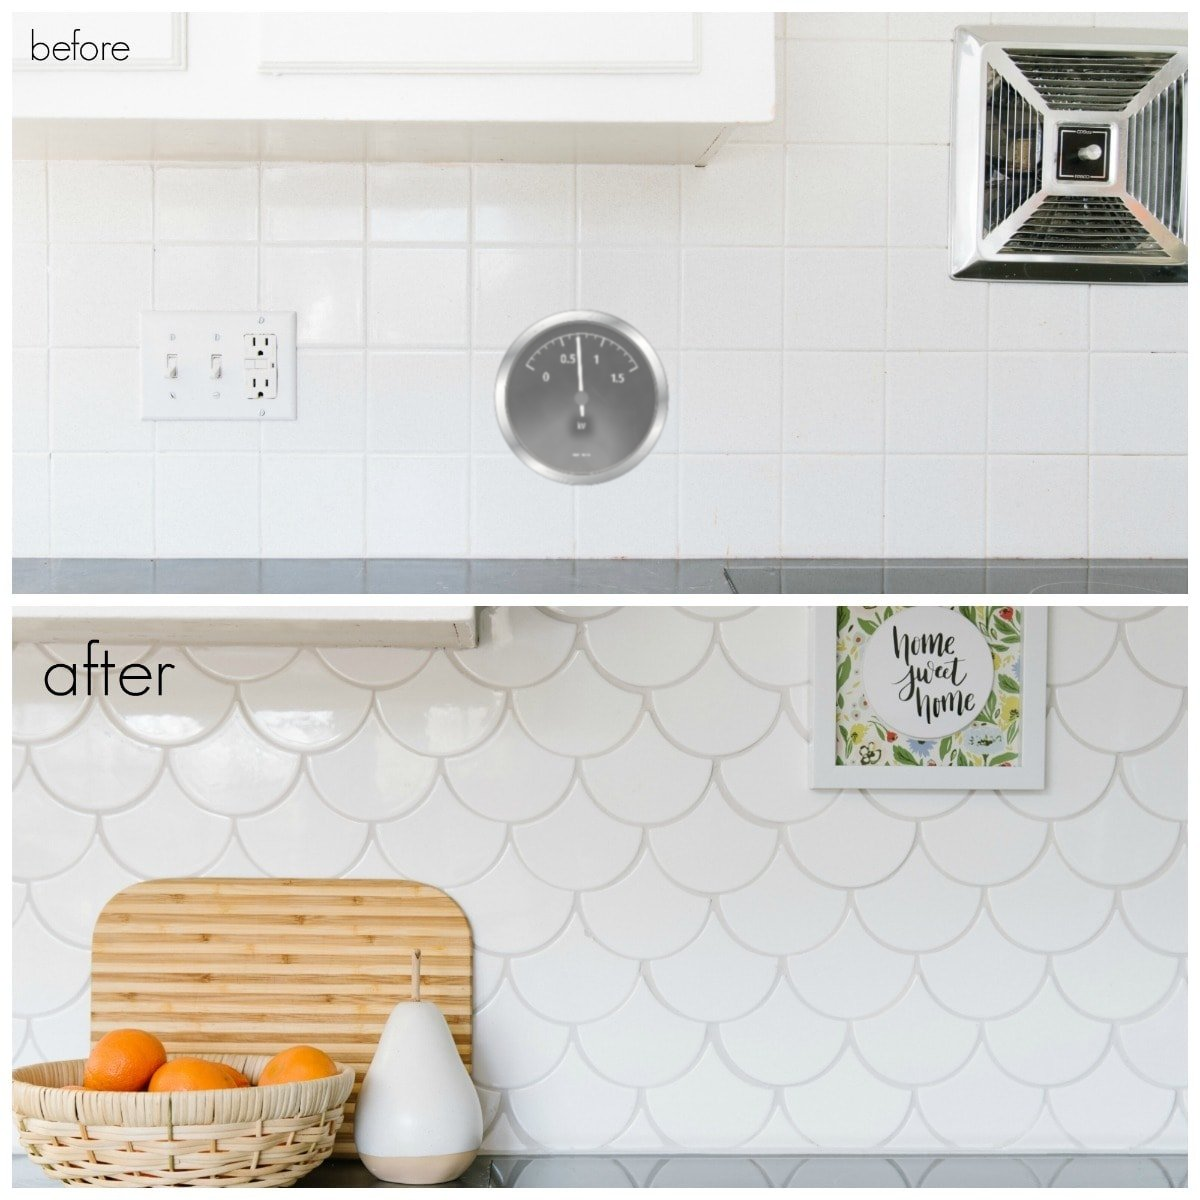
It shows 0.7; kV
